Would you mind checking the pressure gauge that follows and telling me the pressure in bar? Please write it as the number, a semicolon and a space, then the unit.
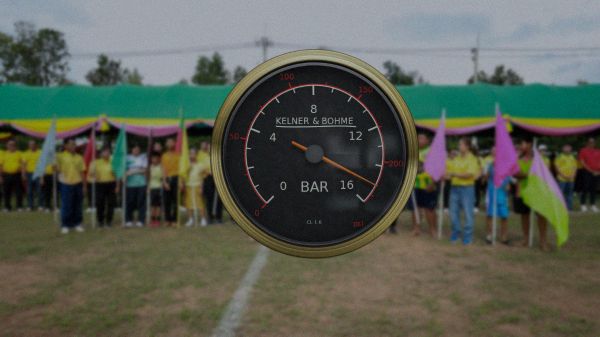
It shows 15; bar
